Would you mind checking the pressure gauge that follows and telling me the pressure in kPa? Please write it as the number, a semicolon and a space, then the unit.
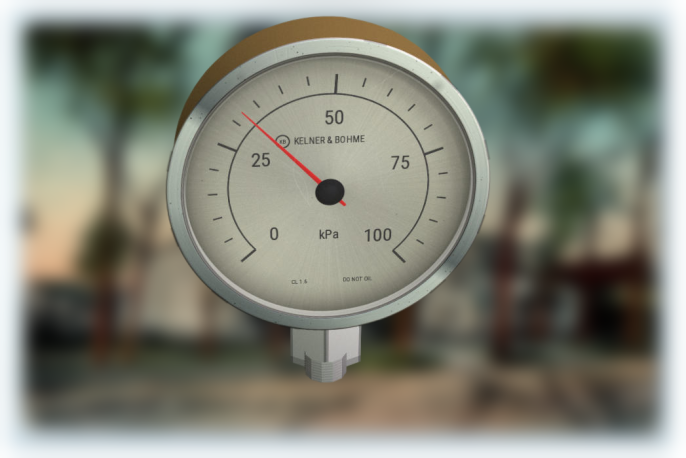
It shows 32.5; kPa
